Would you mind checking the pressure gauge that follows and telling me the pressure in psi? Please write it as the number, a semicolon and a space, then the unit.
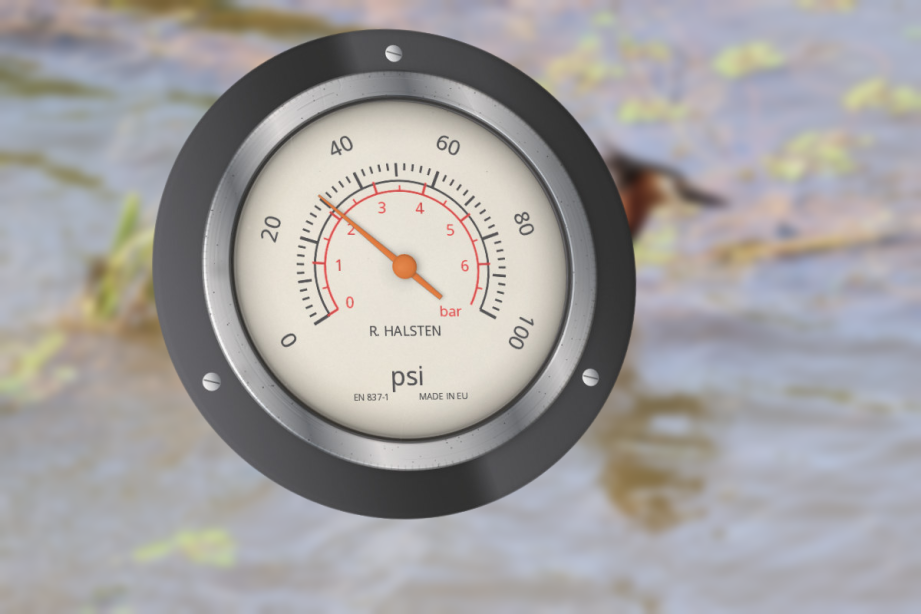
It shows 30; psi
